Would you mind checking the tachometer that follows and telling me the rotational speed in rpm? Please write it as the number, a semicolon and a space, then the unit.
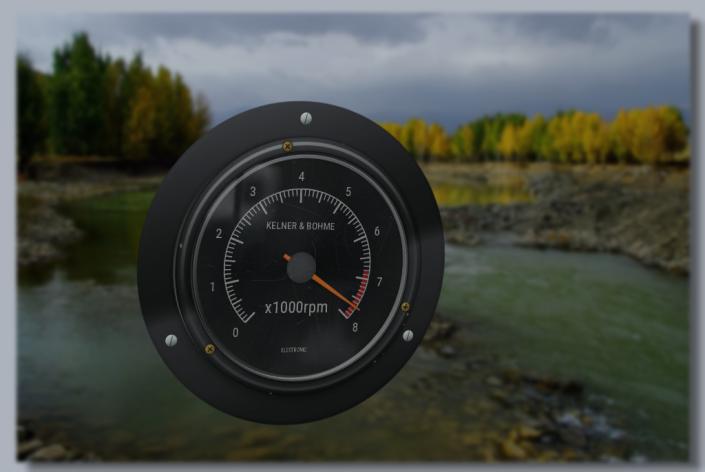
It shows 7700; rpm
